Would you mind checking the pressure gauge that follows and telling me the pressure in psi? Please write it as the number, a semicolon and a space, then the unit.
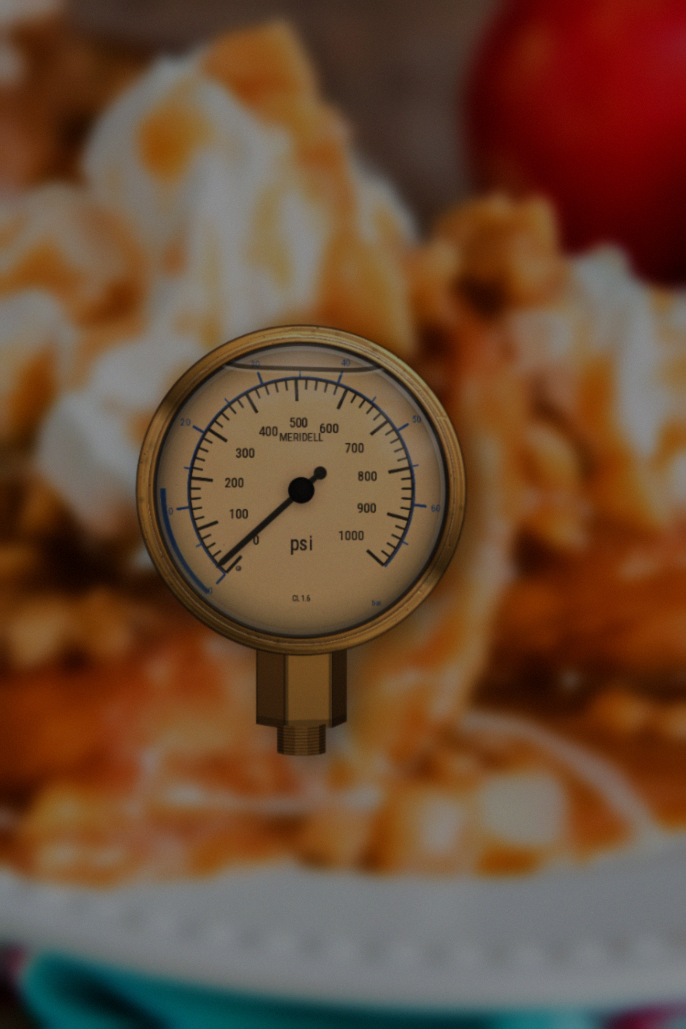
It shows 20; psi
